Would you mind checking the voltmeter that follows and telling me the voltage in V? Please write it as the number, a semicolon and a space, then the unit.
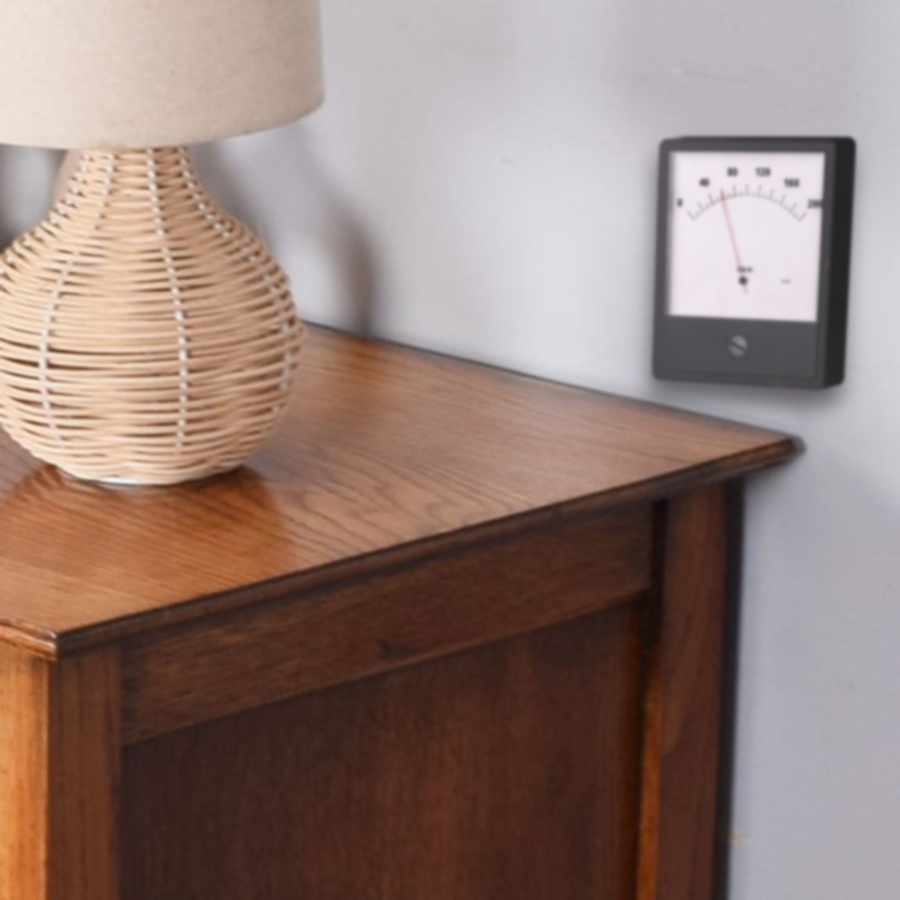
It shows 60; V
